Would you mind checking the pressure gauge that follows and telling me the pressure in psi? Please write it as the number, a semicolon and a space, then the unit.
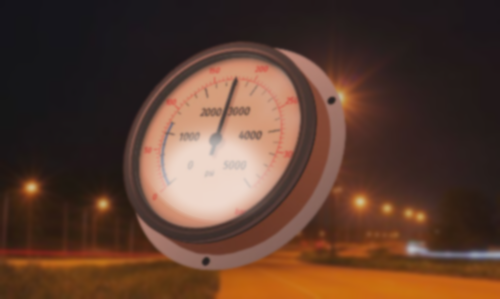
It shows 2600; psi
